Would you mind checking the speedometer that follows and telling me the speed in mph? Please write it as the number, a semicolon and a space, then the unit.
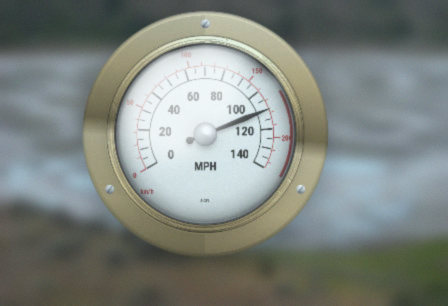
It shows 110; mph
